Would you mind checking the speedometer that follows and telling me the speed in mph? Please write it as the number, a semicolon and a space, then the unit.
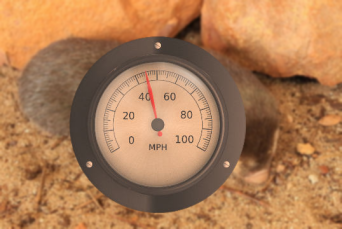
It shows 45; mph
